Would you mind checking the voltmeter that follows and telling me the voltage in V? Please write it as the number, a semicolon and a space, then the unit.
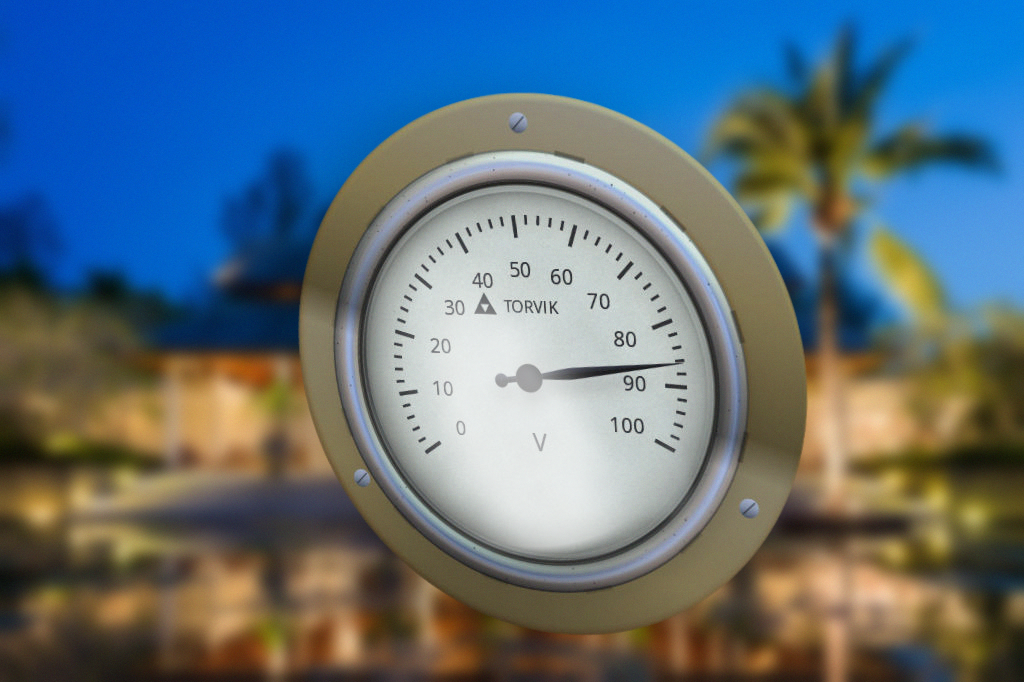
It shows 86; V
